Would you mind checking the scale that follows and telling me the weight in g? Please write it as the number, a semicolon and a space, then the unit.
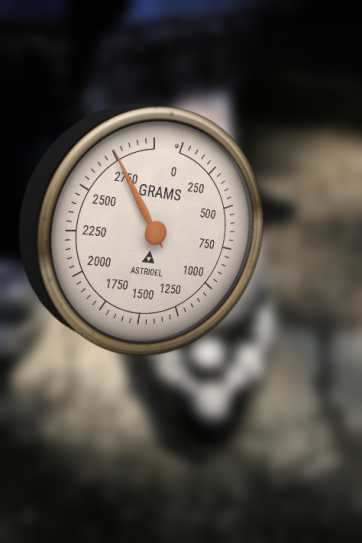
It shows 2750; g
